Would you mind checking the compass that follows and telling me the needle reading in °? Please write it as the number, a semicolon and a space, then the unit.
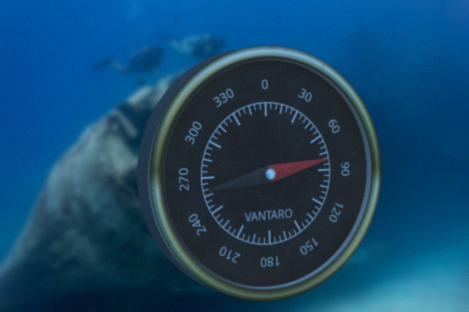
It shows 80; °
